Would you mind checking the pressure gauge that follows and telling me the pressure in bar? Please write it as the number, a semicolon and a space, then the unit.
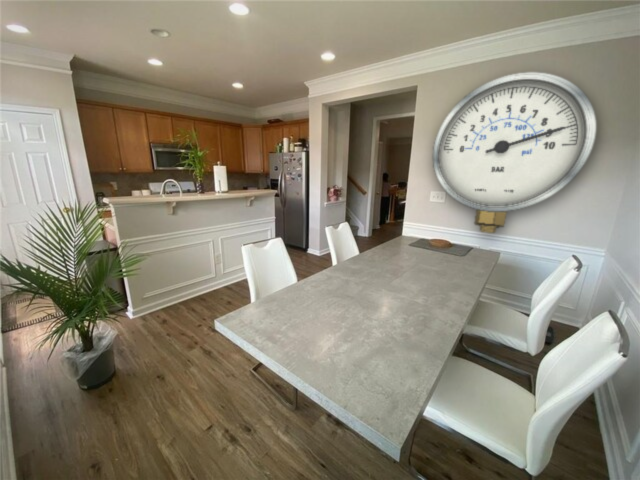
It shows 9; bar
